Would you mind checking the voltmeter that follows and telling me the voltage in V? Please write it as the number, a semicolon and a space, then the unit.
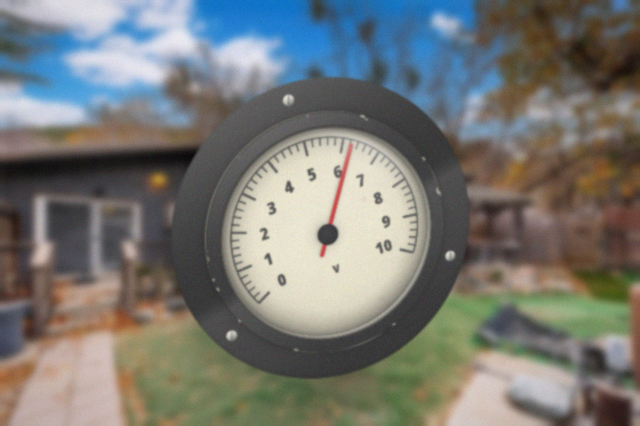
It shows 6.2; V
